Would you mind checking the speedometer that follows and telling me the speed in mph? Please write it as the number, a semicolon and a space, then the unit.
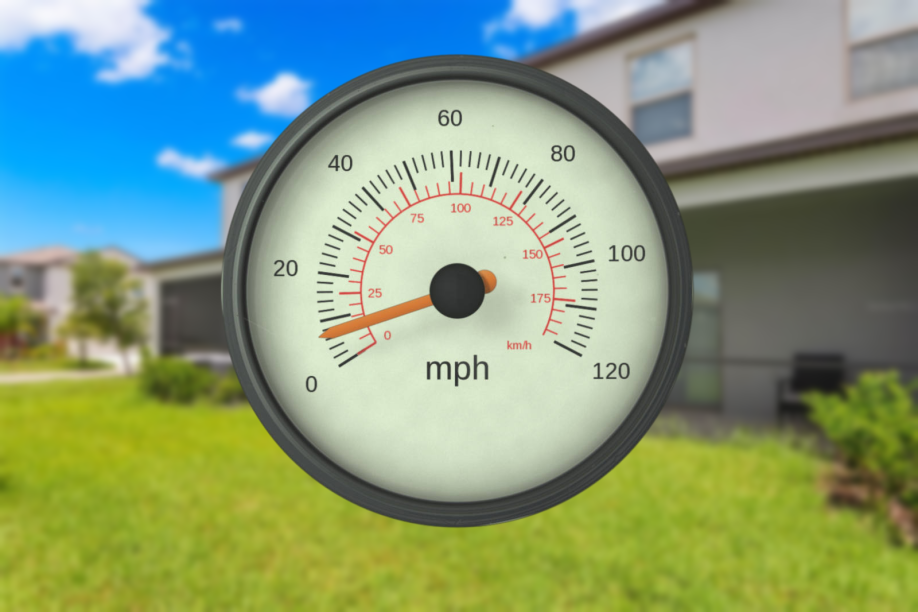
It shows 7; mph
